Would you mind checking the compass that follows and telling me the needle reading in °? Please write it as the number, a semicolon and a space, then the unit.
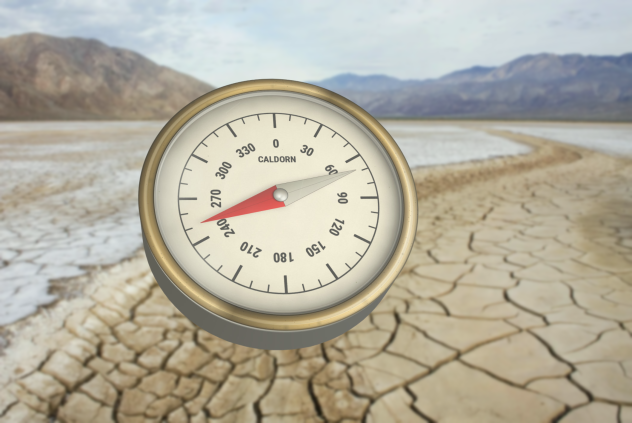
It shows 250; °
